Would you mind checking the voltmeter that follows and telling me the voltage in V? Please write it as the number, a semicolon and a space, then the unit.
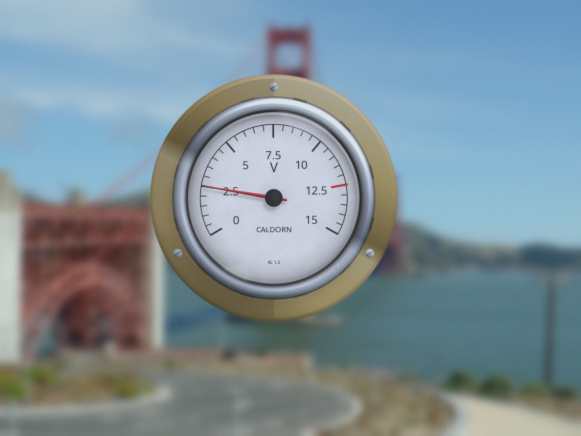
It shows 2.5; V
